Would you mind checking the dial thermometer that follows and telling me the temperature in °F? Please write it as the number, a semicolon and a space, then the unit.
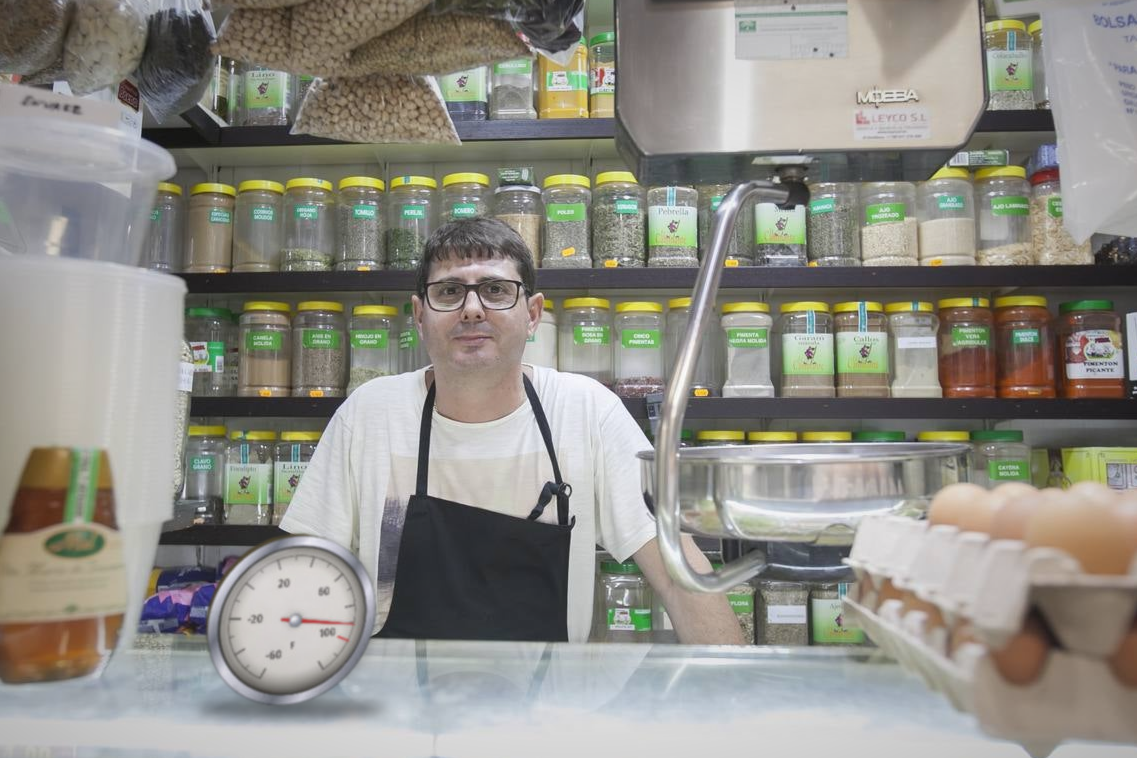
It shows 90; °F
